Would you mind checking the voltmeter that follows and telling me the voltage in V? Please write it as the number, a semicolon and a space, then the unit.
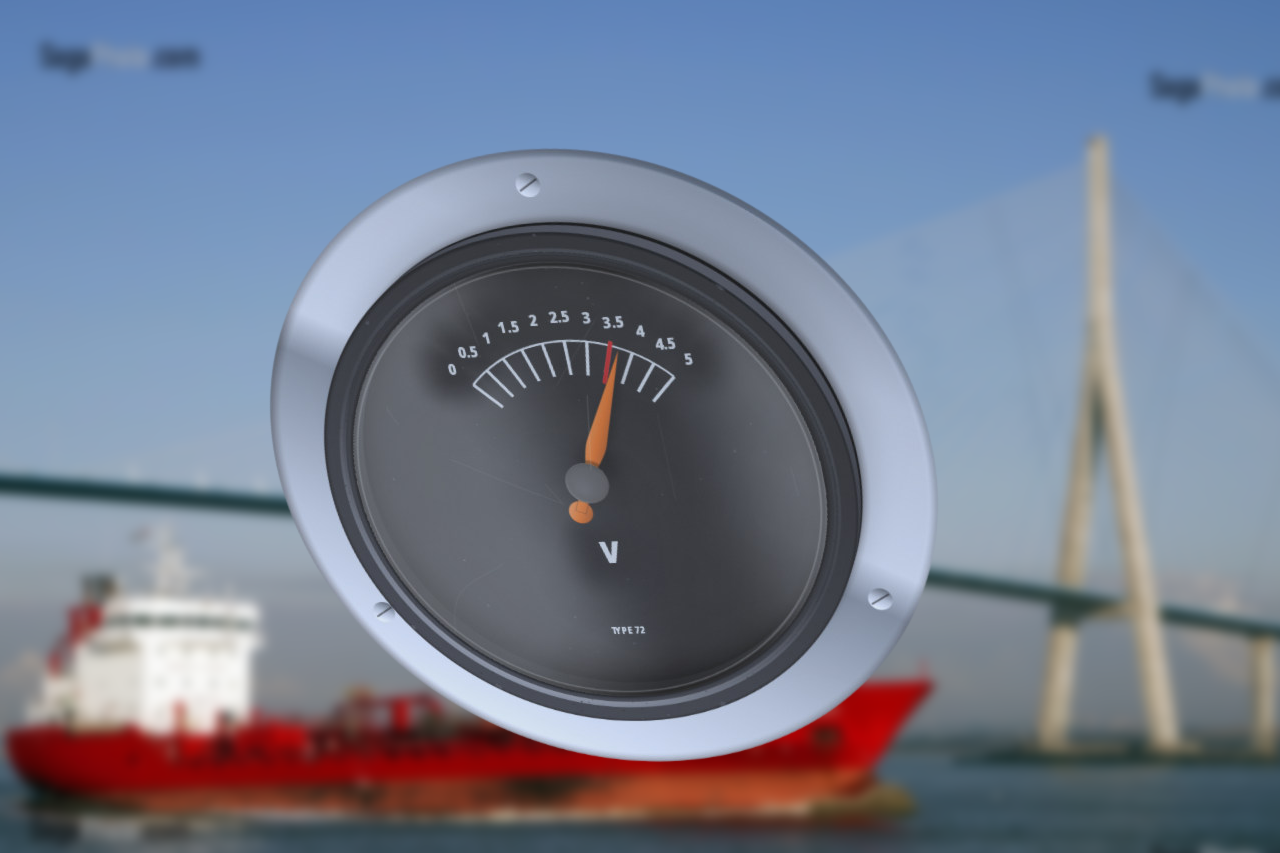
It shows 3.75; V
